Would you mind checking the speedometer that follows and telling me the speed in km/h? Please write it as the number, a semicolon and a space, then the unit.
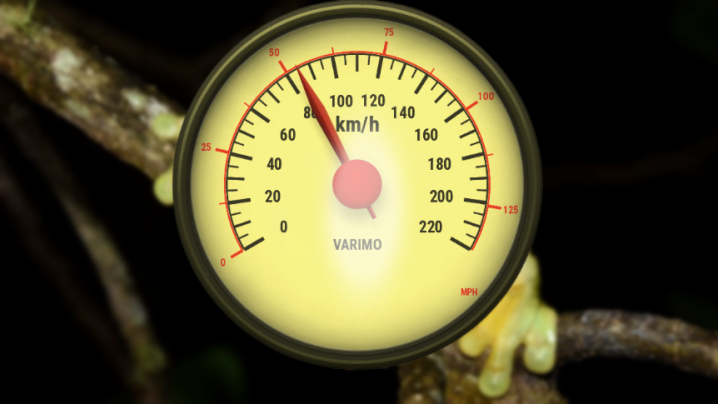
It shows 85; km/h
